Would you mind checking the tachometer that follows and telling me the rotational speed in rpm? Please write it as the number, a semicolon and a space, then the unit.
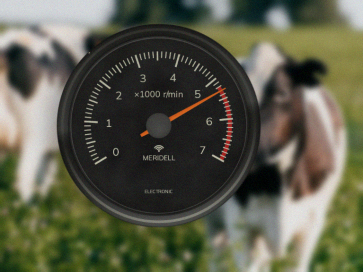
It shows 5300; rpm
